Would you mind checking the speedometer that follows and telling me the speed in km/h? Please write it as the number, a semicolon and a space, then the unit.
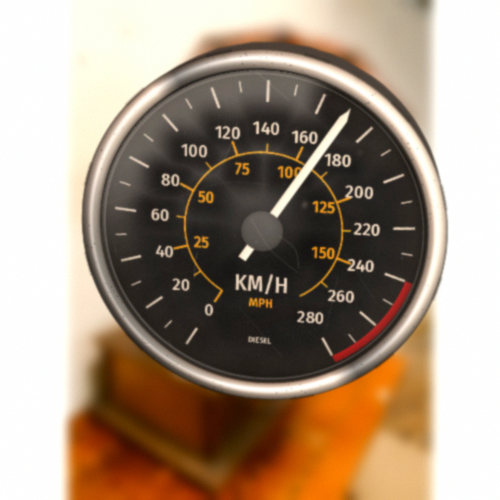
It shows 170; km/h
